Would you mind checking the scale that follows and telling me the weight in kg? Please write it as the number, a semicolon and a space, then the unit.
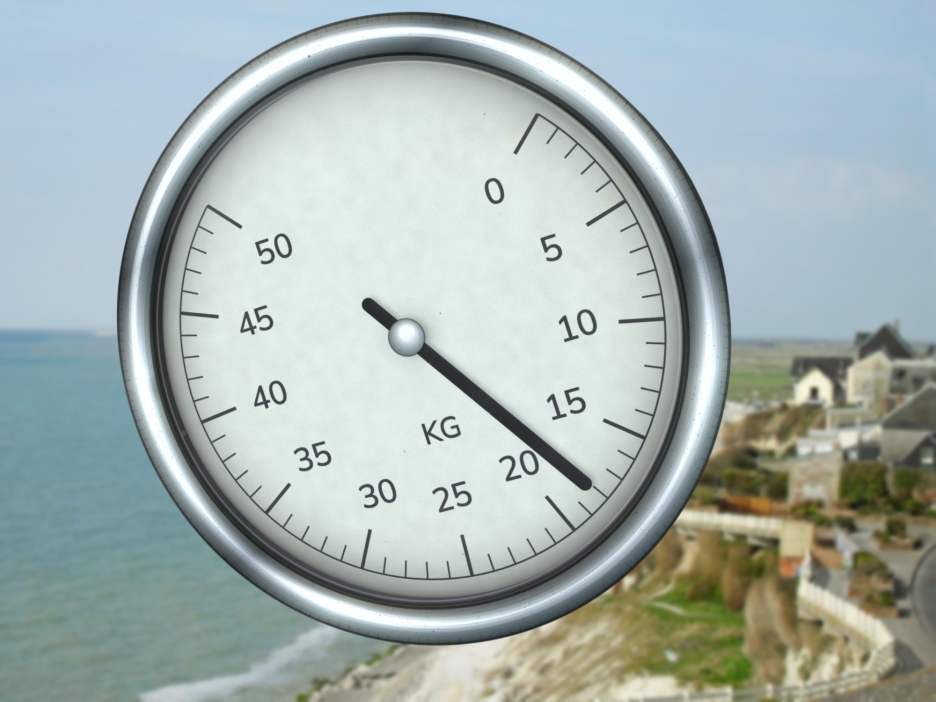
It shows 18; kg
